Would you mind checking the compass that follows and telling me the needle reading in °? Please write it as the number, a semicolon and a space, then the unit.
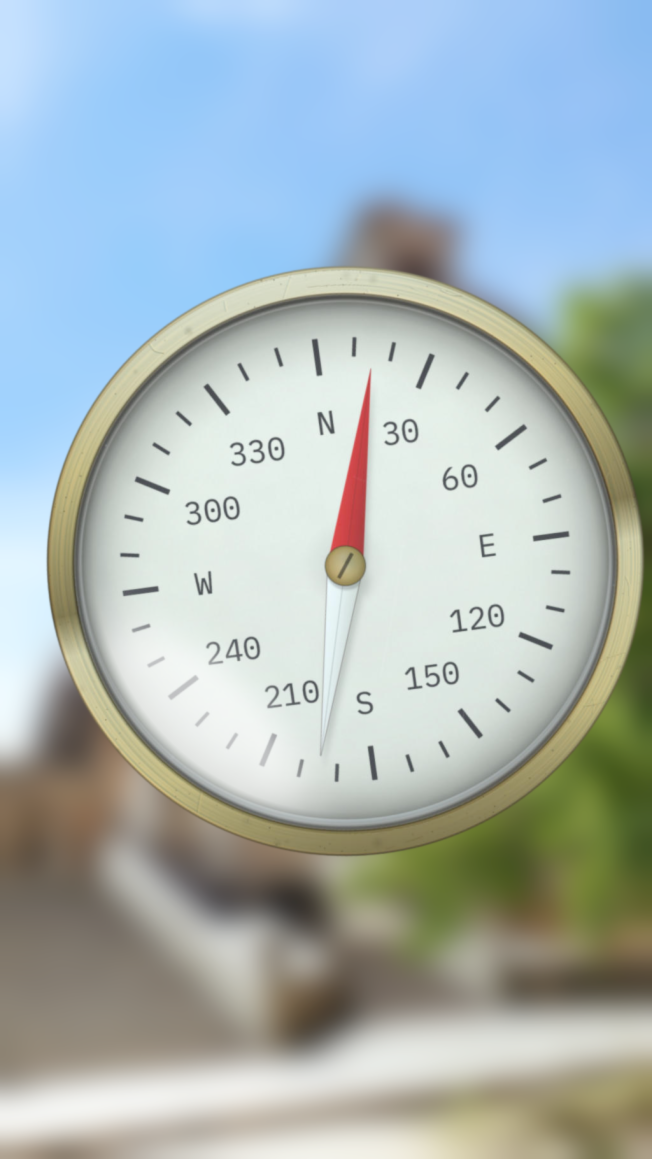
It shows 15; °
